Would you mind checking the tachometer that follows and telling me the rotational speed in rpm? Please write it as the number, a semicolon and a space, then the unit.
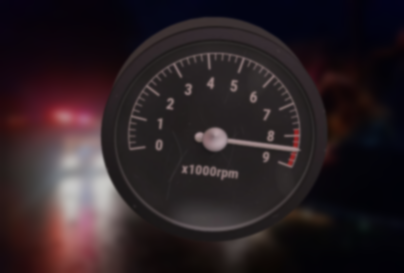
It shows 8400; rpm
